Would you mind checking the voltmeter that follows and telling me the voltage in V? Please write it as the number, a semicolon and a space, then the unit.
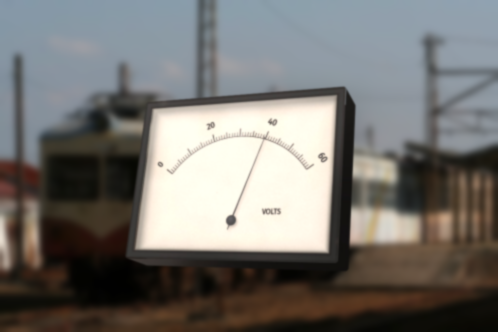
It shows 40; V
